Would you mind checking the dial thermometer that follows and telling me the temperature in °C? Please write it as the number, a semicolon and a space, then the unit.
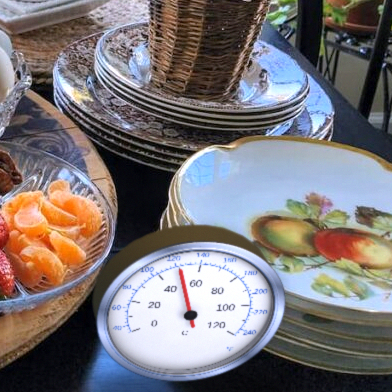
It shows 50; °C
